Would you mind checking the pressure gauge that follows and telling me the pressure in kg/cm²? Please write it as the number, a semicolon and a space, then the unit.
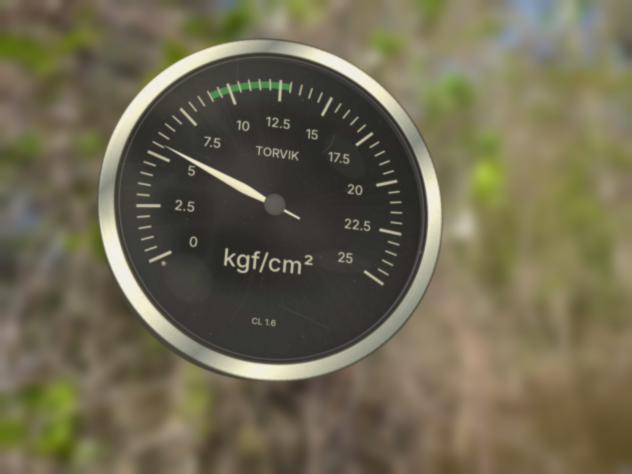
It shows 5.5; kg/cm²
